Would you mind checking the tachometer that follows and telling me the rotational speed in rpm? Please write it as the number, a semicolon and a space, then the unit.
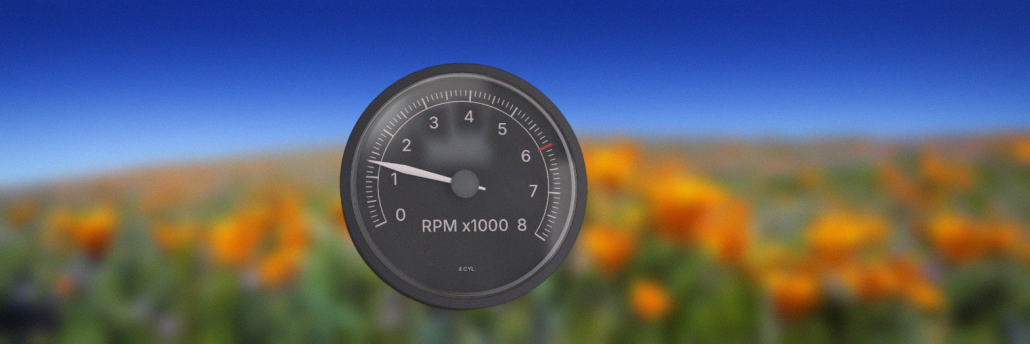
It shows 1300; rpm
